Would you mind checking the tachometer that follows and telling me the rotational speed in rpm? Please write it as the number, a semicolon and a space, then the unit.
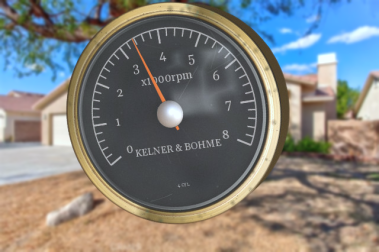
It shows 3400; rpm
